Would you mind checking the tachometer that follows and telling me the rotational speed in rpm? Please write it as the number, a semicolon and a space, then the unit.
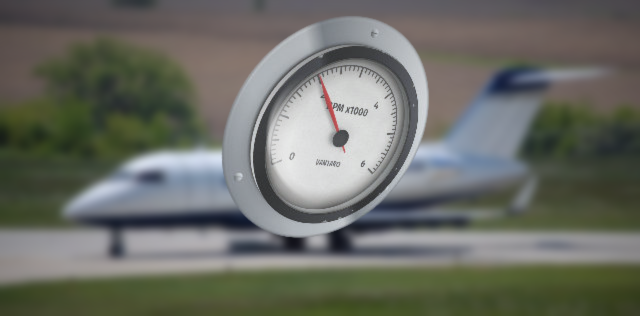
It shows 2000; rpm
